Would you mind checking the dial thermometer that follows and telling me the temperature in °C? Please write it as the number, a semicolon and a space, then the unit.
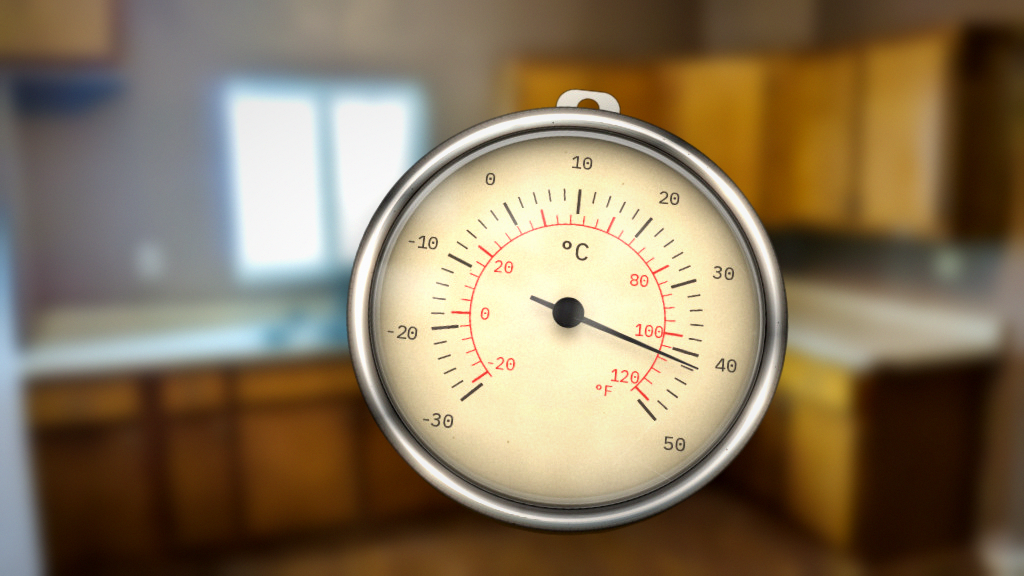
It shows 42; °C
